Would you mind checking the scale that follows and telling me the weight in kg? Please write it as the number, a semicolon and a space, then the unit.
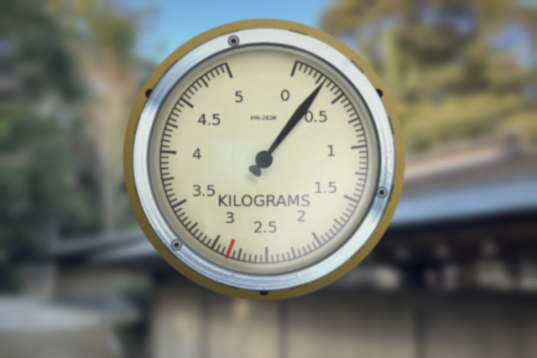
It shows 0.3; kg
